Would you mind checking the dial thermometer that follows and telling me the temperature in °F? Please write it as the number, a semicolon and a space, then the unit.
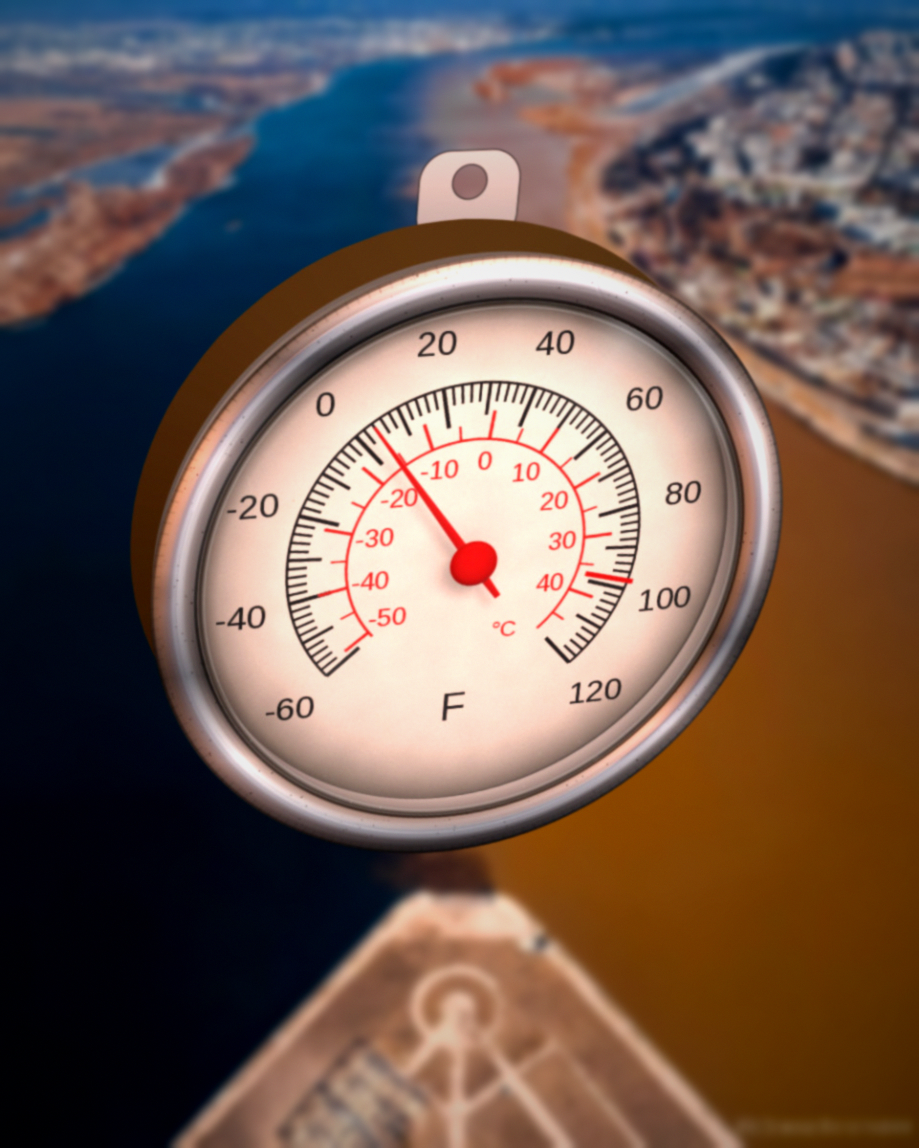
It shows 4; °F
